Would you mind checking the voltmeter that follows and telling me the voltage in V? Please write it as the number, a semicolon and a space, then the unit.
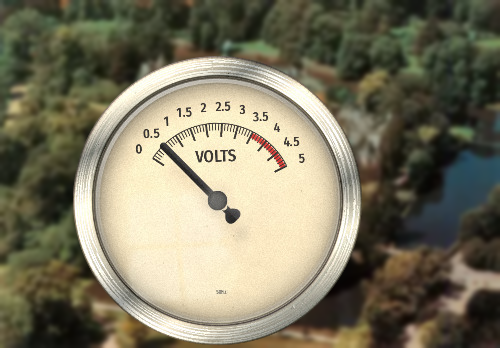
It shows 0.5; V
